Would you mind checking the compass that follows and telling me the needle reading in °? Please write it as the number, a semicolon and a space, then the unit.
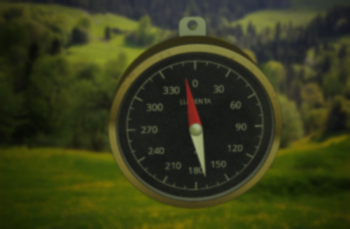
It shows 350; °
